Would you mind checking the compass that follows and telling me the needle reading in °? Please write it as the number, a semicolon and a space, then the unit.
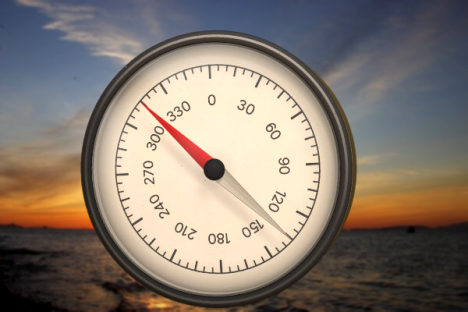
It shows 315; °
